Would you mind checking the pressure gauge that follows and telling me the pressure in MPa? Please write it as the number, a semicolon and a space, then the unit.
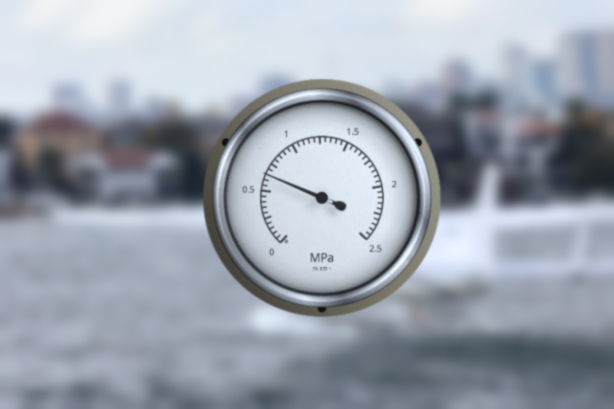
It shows 0.65; MPa
